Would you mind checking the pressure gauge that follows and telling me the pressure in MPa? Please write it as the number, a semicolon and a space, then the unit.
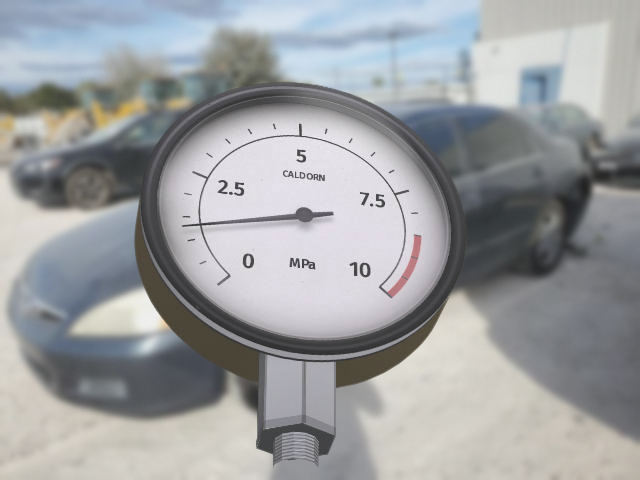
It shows 1.25; MPa
